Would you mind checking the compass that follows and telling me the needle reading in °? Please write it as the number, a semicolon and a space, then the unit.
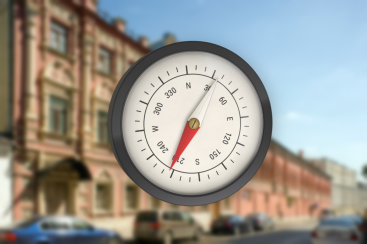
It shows 215; °
